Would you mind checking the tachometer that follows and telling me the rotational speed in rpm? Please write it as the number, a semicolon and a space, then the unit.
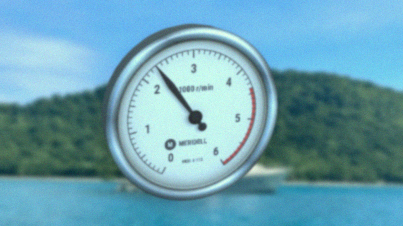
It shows 2300; rpm
